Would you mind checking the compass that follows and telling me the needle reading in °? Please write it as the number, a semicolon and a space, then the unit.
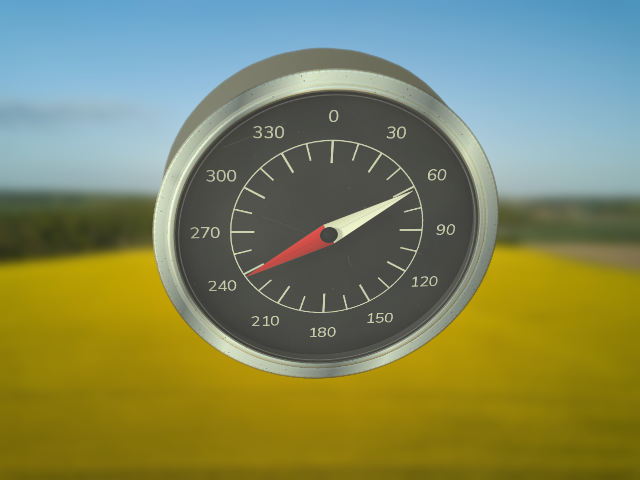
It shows 240; °
